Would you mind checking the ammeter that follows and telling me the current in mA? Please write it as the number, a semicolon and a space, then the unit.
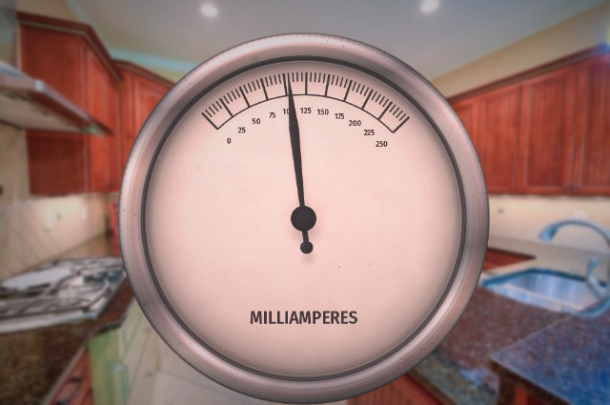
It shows 105; mA
